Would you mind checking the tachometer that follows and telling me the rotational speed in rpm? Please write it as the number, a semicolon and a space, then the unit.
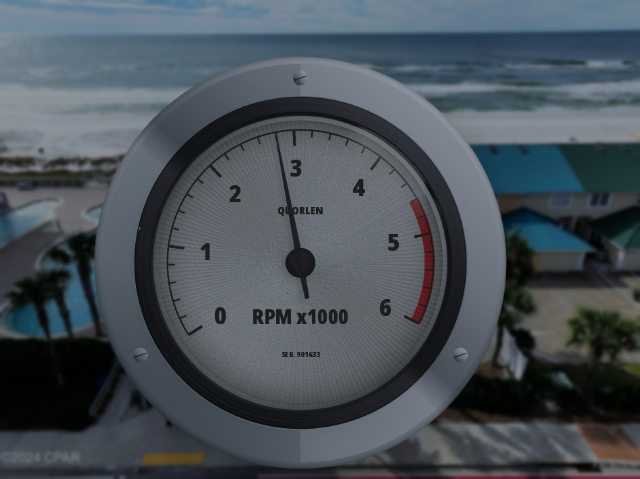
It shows 2800; rpm
